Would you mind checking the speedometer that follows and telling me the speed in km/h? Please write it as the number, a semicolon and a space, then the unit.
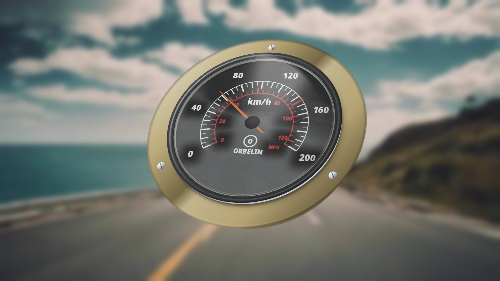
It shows 60; km/h
